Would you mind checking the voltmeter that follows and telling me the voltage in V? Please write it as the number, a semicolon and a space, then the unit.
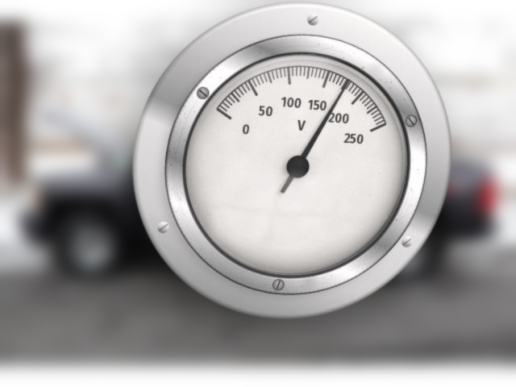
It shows 175; V
